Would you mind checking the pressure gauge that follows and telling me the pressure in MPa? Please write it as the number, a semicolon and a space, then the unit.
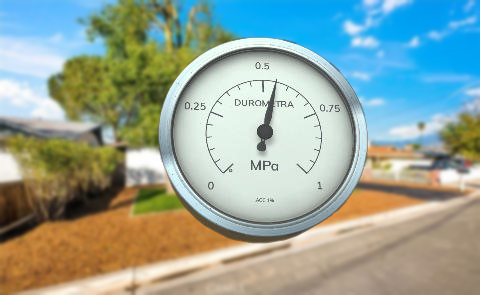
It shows 0.55; MPa
